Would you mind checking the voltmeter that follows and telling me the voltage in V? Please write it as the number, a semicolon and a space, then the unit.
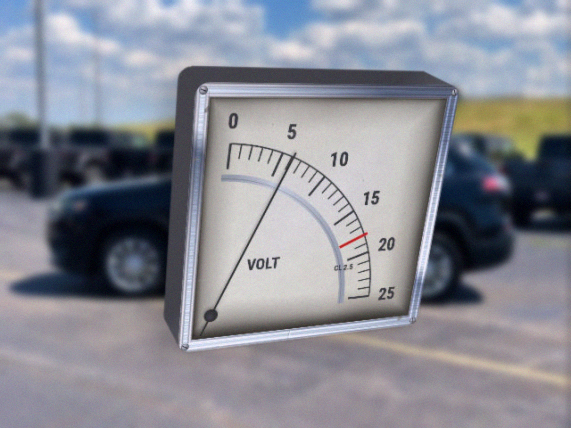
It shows 6; V
